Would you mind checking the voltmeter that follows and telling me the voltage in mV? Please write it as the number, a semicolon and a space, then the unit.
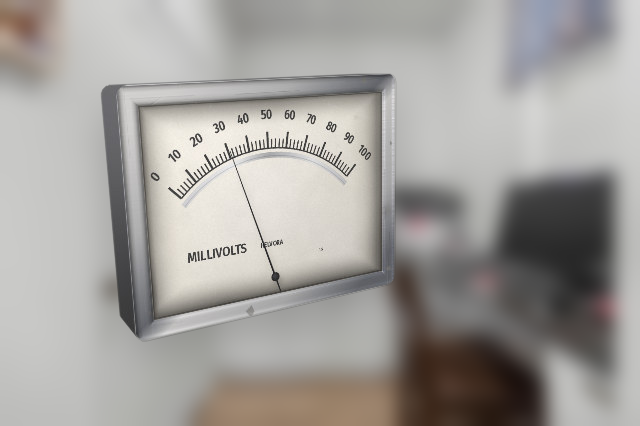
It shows 30; mV
